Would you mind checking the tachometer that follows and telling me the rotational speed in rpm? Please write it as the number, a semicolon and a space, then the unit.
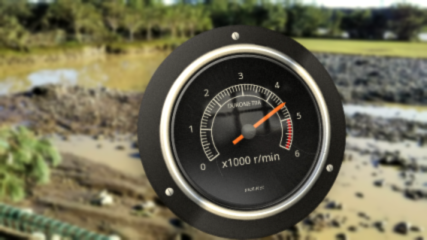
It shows 4500; rpm
